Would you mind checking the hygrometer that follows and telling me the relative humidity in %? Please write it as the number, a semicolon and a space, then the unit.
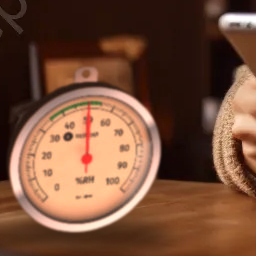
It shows 50; %
